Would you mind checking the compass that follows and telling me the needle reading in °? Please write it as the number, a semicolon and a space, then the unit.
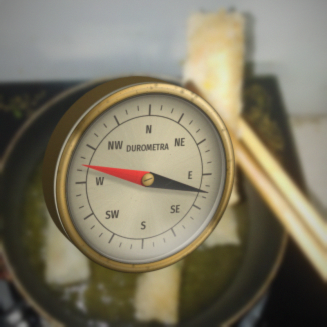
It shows 285; °
